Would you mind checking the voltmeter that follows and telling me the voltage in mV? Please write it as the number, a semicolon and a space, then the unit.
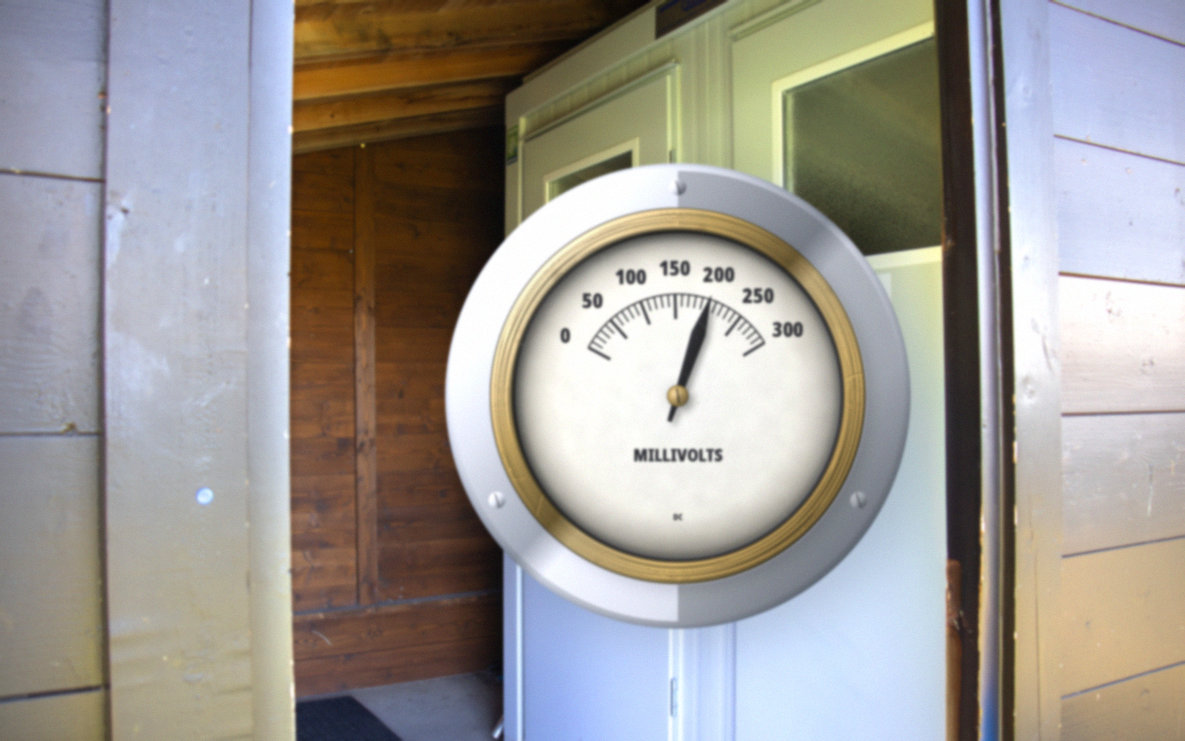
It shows 200; mV
